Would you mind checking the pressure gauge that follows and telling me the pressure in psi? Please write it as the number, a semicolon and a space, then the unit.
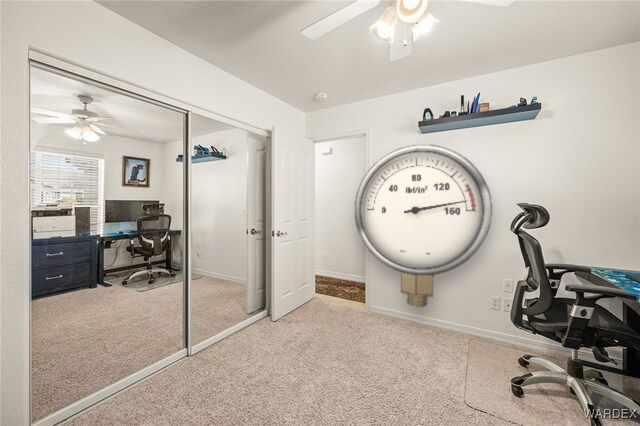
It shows 150; psi
